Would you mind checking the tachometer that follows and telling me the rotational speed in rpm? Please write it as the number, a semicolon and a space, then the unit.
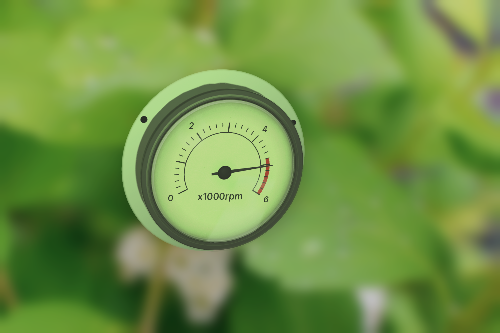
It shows 5000; rpm
